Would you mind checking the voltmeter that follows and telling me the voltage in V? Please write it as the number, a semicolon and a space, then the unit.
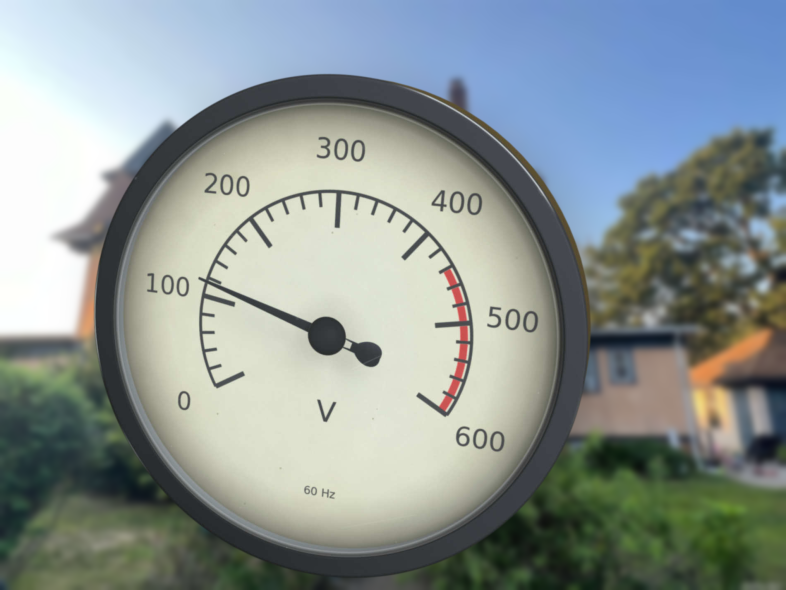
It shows 120; V
